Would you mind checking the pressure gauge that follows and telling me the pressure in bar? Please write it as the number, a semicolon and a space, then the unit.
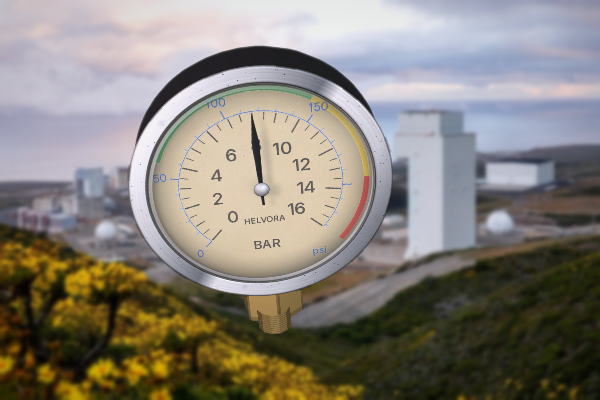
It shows 8; bar
